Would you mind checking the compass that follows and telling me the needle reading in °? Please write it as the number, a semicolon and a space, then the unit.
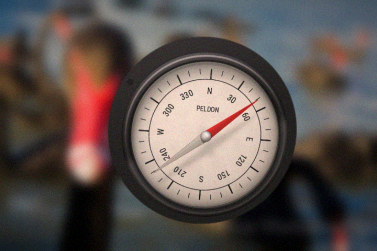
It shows 50; °
